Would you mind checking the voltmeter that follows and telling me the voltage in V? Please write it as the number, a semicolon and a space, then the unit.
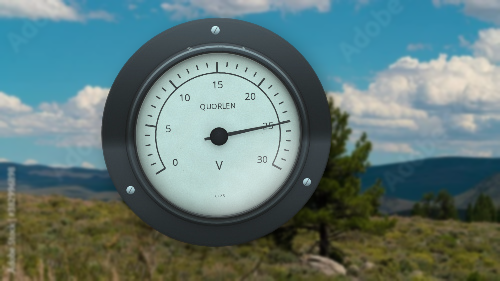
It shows 25; V
